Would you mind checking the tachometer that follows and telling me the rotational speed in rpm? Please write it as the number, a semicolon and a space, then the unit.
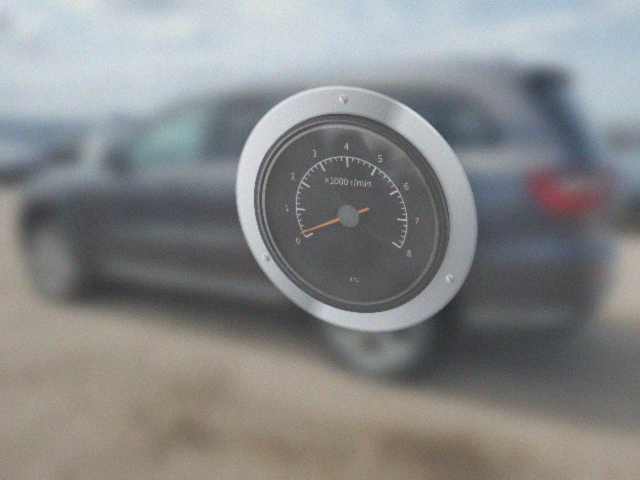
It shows 200; rpm
